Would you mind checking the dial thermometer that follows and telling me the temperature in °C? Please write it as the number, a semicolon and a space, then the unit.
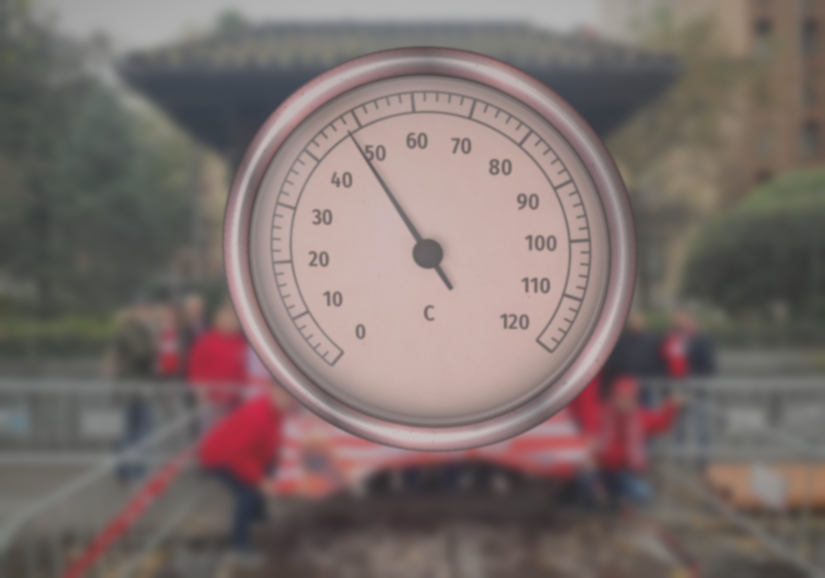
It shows 48; °C
